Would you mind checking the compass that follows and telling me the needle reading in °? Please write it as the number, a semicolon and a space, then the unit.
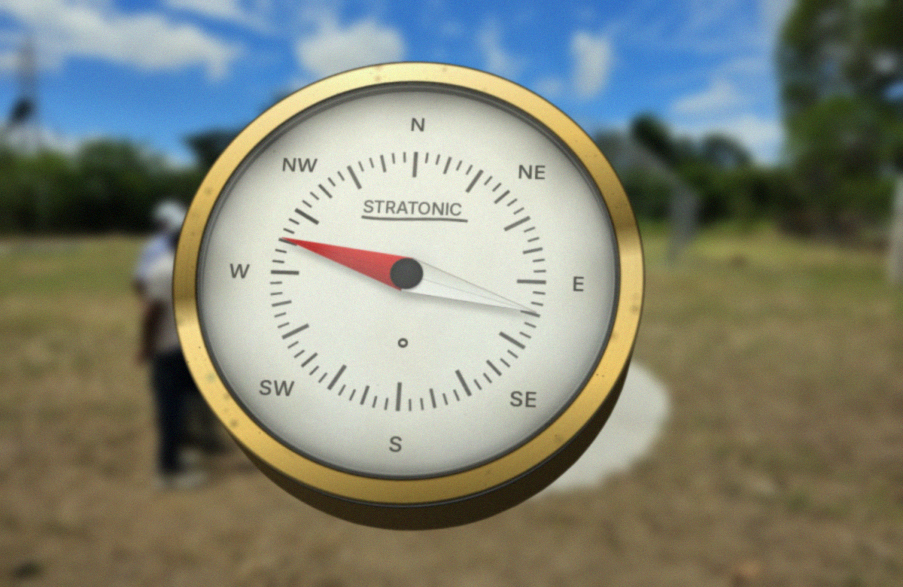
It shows 285; °
